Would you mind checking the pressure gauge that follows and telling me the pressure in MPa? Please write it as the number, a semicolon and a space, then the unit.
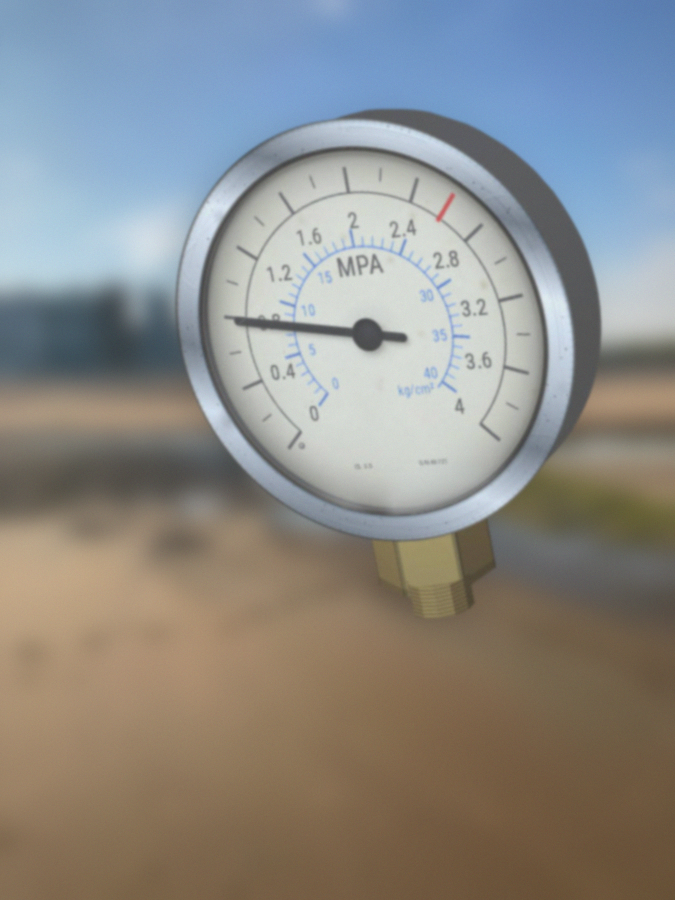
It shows 0.8; MPa
